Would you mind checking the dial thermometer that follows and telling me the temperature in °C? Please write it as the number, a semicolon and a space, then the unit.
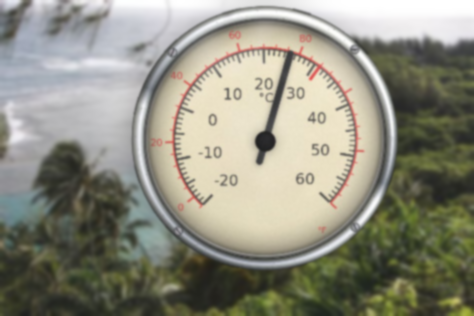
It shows 25; °C
